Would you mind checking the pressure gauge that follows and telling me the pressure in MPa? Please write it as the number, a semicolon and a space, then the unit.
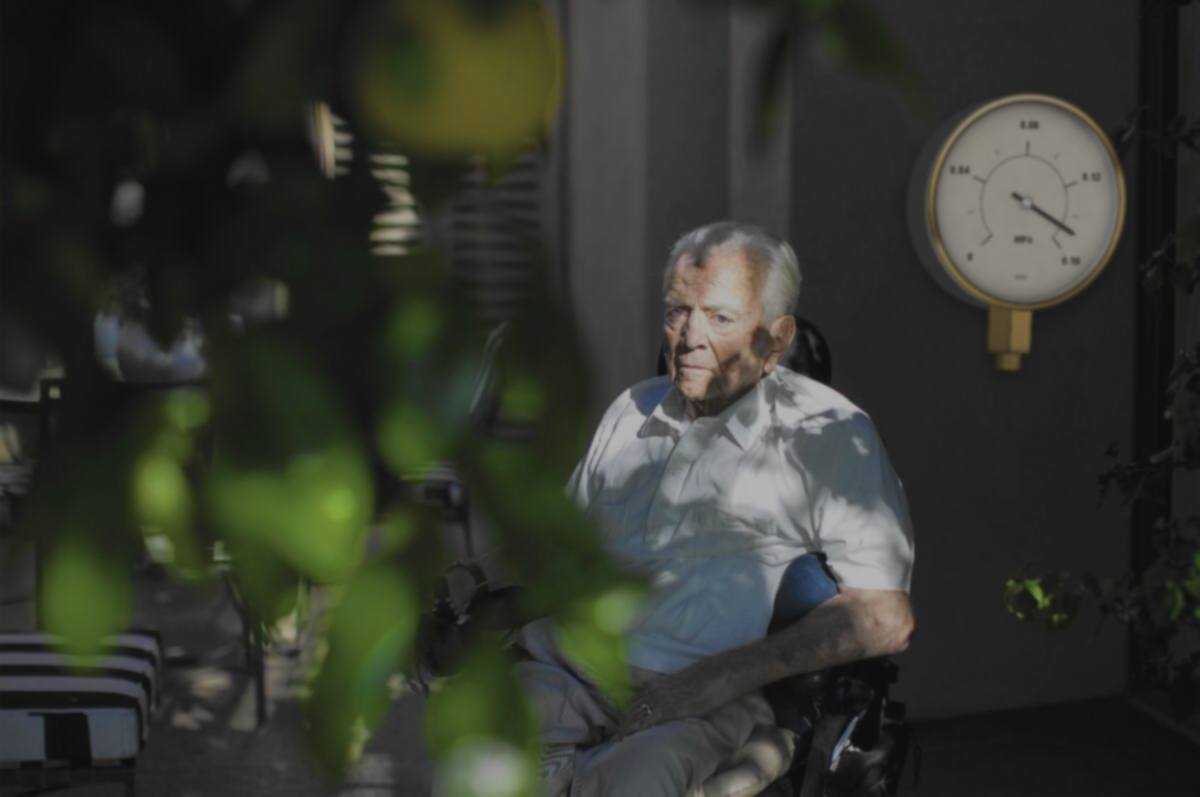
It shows 0.15; MPa
